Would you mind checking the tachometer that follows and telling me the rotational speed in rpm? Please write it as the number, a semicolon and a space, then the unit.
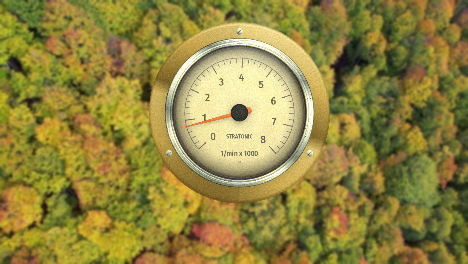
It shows 800; rpm
